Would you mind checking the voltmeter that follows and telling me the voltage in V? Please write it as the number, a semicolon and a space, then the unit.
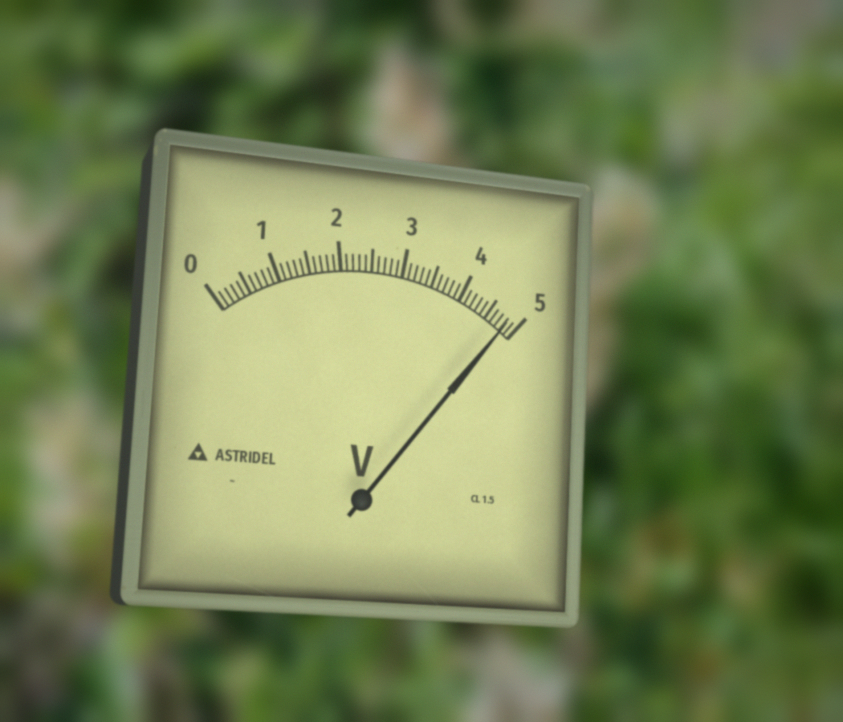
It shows 4.8; V
